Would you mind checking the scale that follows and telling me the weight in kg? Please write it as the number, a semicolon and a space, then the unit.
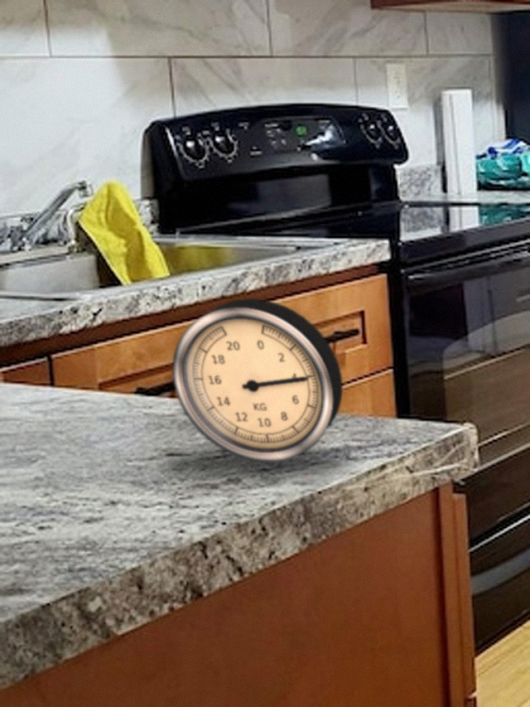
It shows 4; kg
